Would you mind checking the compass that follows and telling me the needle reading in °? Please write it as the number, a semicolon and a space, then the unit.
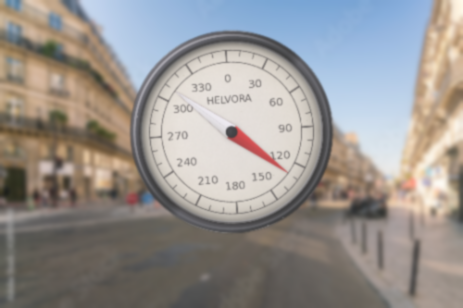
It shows 130; °
